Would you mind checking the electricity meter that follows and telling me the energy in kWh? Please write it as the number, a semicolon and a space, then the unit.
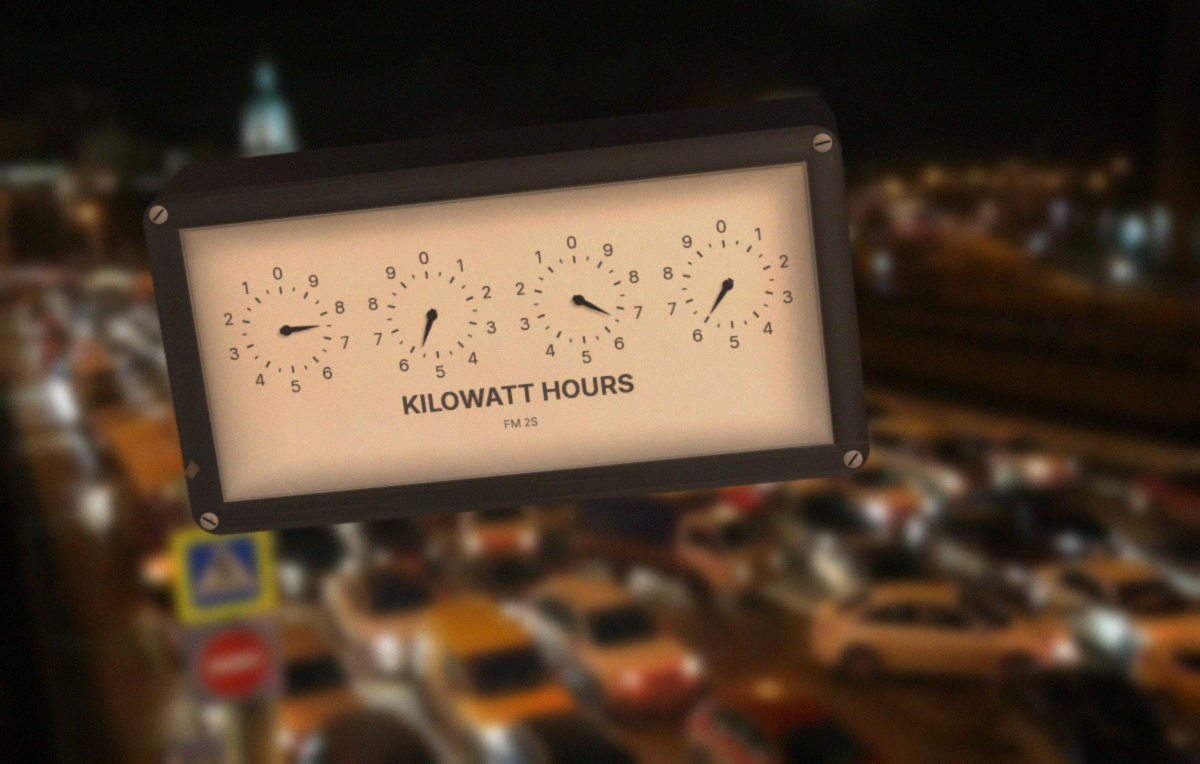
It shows 7566; kWh
